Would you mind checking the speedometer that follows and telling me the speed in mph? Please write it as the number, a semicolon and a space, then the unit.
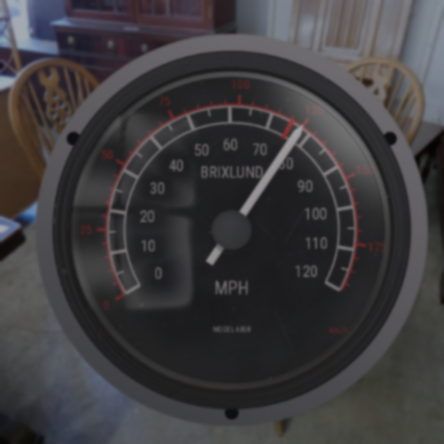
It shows 77.5; mph
